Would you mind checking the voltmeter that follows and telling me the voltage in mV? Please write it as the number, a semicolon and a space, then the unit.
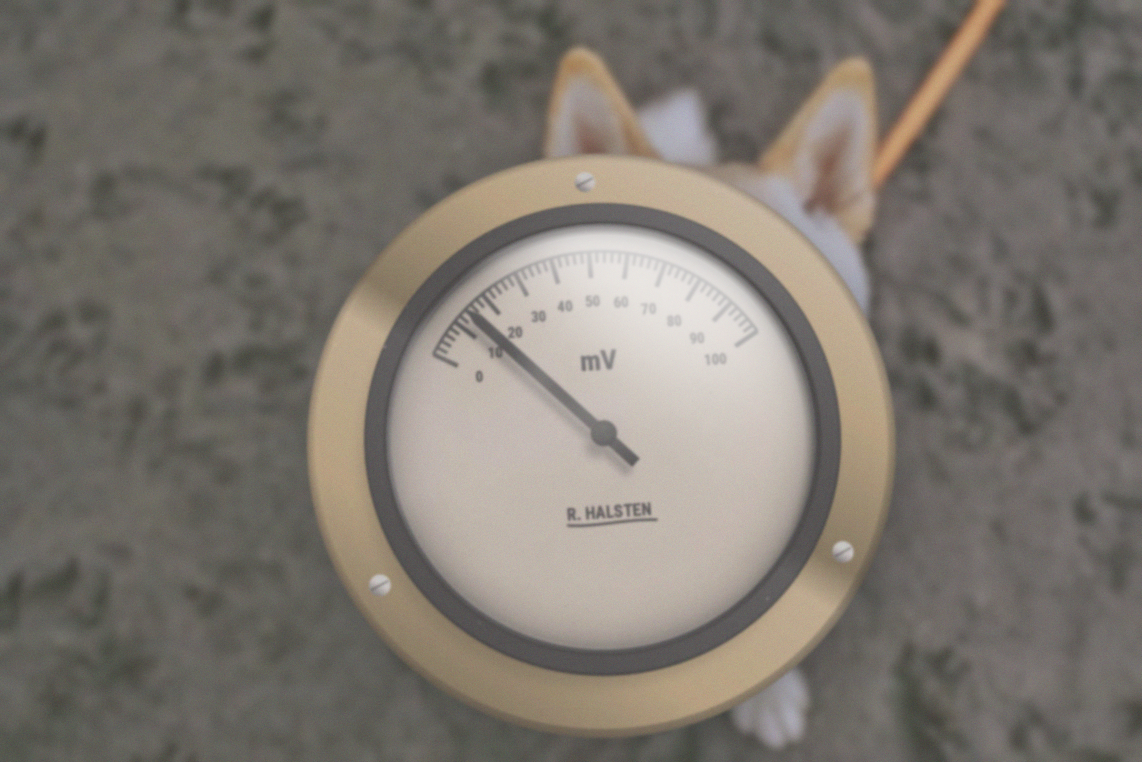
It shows 14; mV
